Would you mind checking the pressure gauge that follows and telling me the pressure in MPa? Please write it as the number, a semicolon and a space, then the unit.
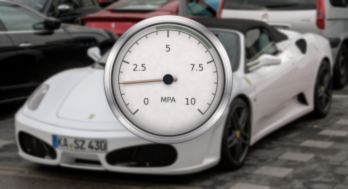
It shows 1.5; MPa
